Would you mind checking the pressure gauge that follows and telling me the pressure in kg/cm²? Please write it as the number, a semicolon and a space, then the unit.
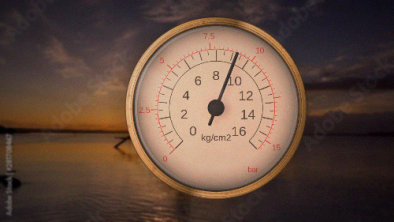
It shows 9.25; kg/cm²
